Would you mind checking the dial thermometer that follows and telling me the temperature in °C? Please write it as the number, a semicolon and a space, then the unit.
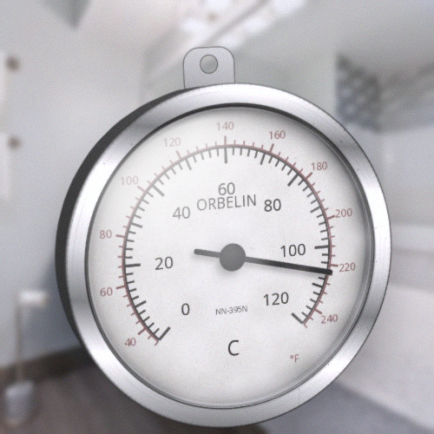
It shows 106; °C
